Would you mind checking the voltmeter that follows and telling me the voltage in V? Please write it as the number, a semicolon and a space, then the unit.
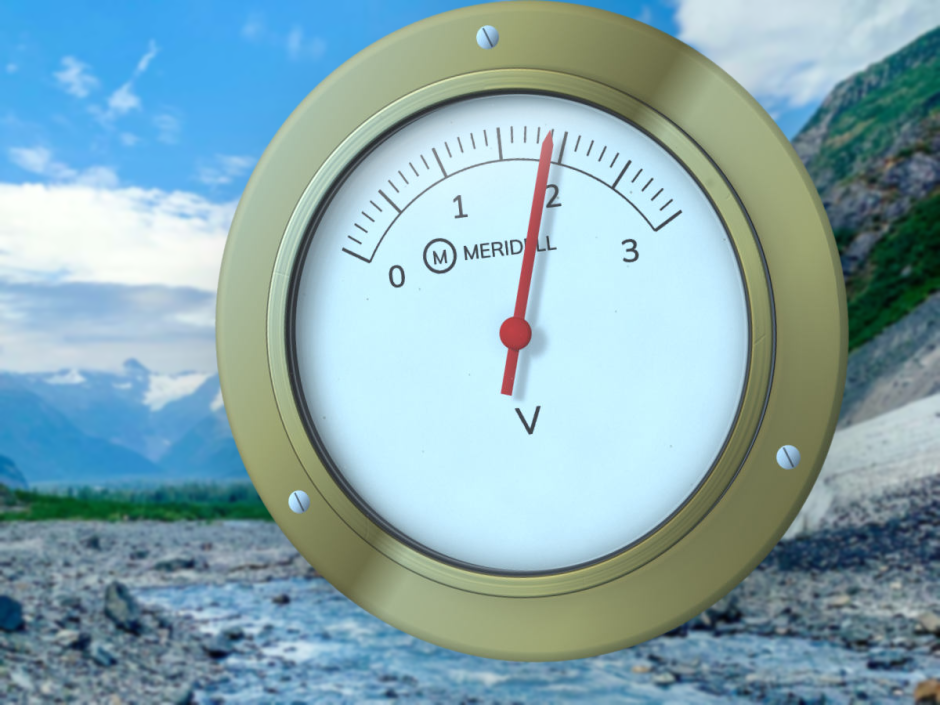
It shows 1.9; V
